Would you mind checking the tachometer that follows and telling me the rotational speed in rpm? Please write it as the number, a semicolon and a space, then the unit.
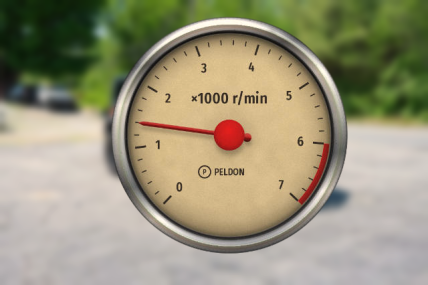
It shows 1400; rpm
